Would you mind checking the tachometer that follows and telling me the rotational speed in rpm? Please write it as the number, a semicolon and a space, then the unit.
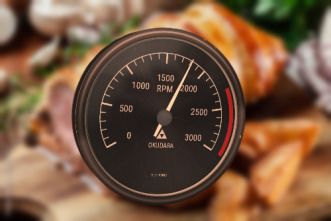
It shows 1800; rpm
